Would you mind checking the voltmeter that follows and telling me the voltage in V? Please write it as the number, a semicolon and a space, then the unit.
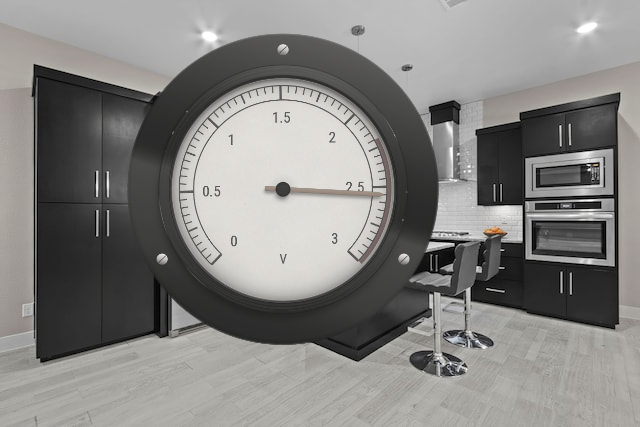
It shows 2.55; V
